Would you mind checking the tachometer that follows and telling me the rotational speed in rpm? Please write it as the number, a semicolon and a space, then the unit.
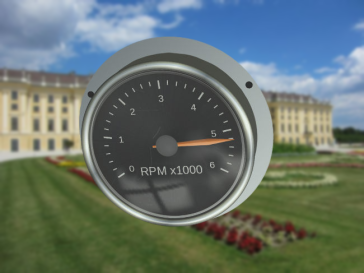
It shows 5200; rpm
